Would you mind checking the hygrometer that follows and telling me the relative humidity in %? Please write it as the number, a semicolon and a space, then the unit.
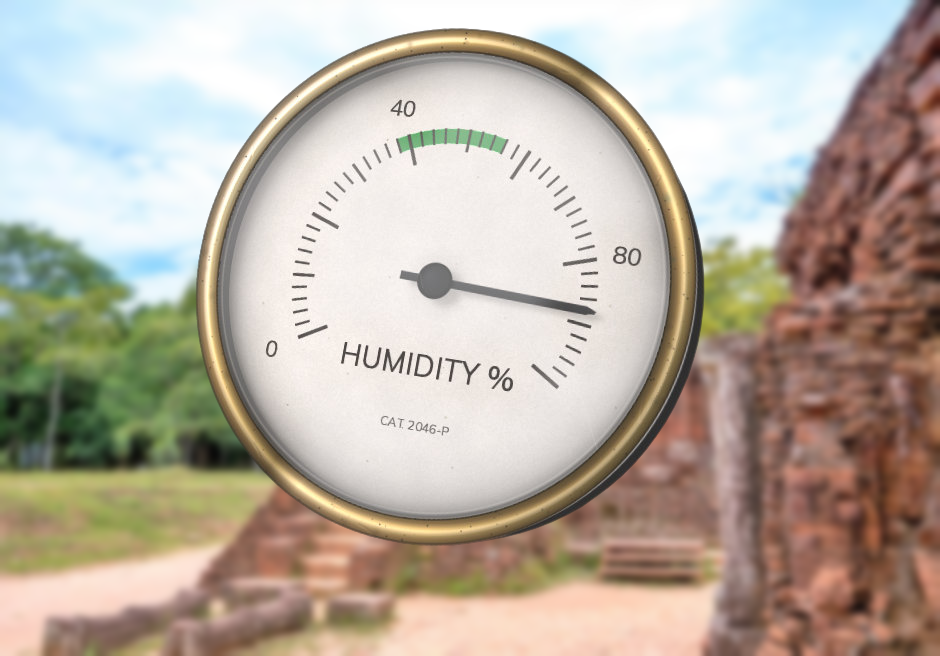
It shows 88; %
